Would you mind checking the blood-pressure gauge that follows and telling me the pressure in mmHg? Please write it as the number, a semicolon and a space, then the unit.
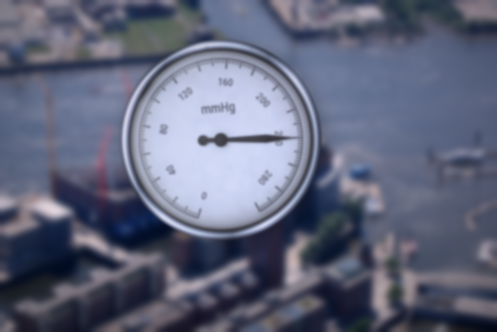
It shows 240; mmHg
